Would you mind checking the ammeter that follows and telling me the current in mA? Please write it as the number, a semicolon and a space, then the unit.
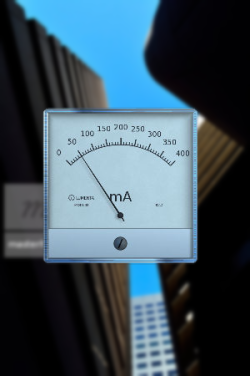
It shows 50; mA
